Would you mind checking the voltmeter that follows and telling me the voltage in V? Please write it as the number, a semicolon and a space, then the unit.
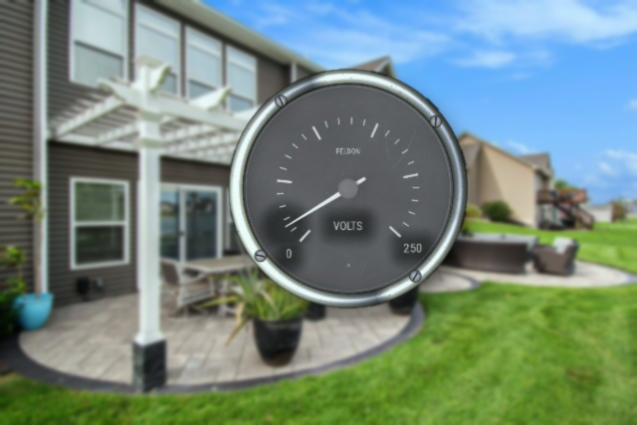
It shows 15; V
